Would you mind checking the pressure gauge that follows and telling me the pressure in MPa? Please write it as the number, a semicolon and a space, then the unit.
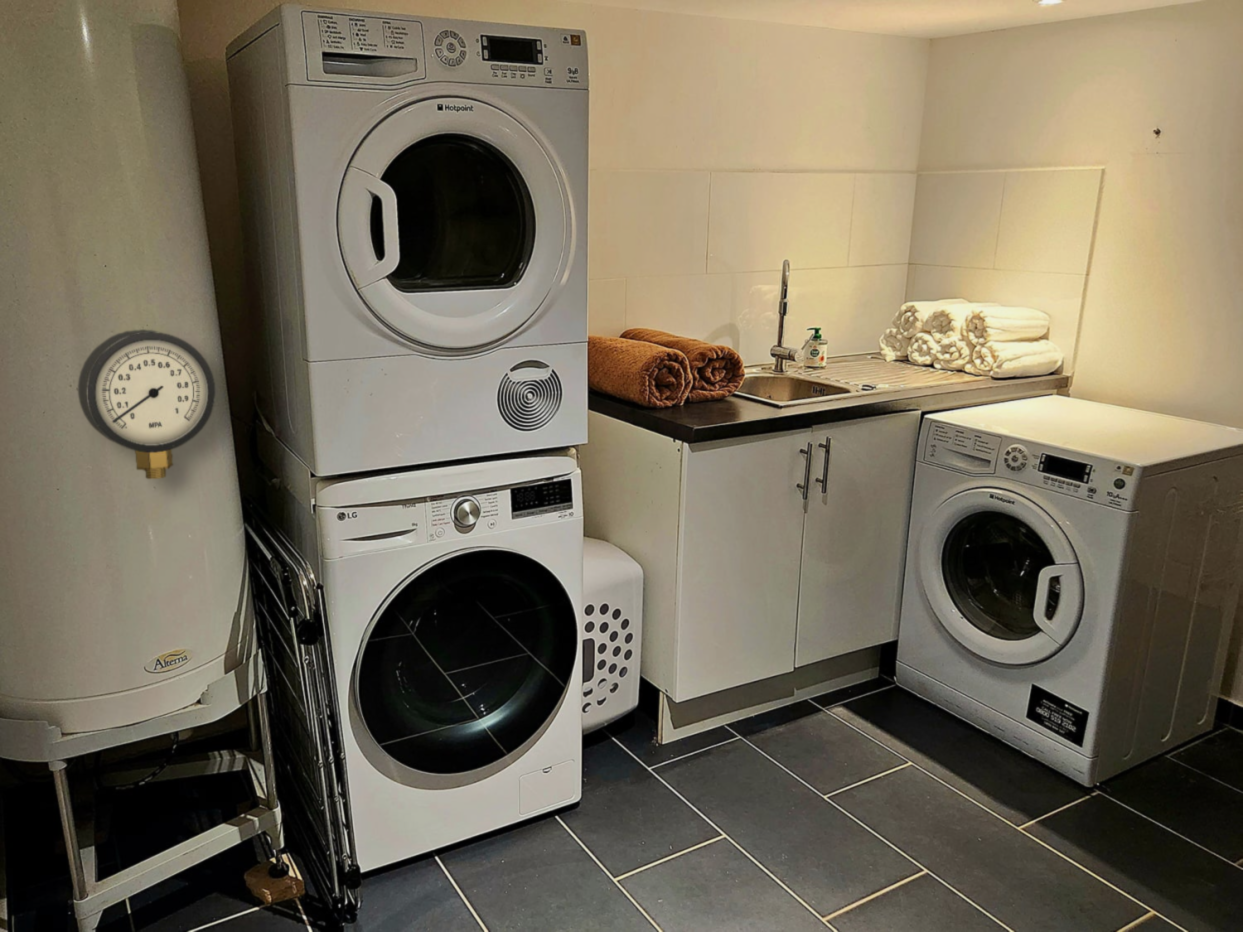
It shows 0.05; MPa
